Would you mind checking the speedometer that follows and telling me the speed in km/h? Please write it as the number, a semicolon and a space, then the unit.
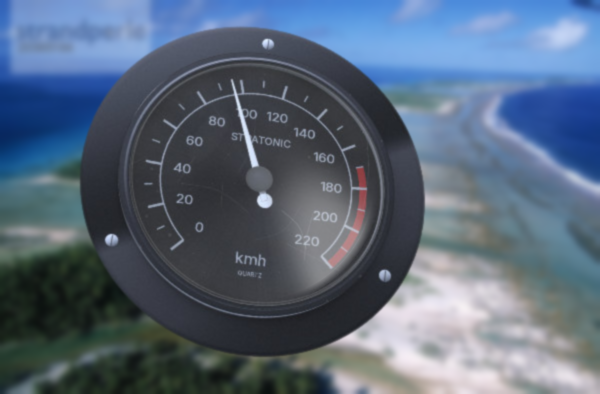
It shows 95; km/h
